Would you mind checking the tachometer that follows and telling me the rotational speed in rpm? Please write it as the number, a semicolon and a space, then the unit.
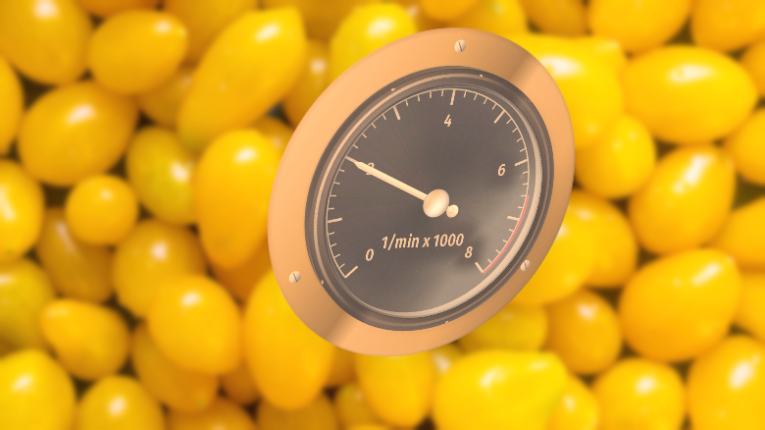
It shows 2000; rpm
